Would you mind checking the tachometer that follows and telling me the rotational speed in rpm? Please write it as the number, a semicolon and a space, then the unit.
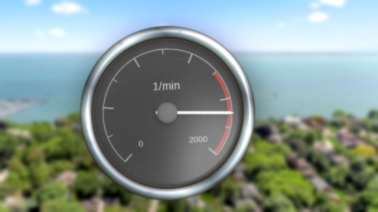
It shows 1700; rpm
